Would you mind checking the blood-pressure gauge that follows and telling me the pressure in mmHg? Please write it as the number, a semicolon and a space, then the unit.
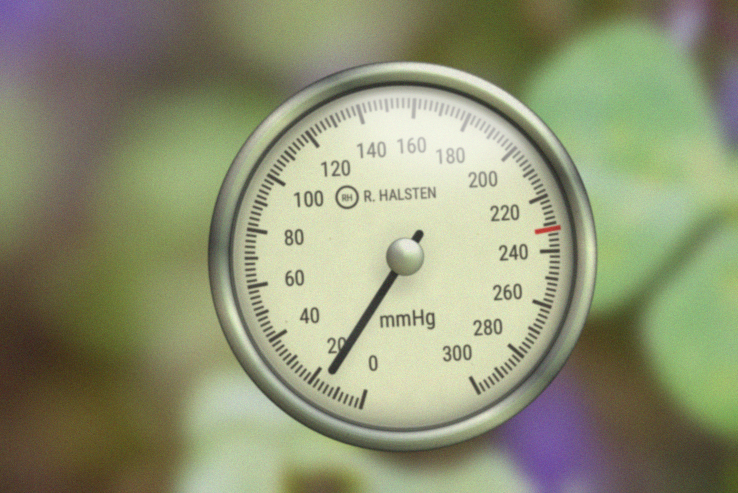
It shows 16; mmHg
